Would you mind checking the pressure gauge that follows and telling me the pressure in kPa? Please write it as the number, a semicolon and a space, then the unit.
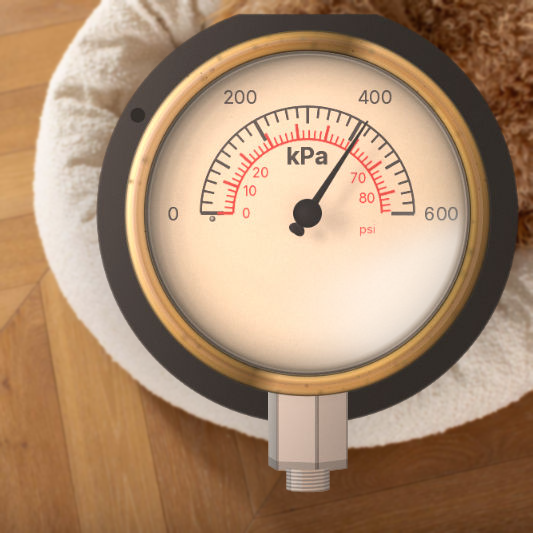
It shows 410; kPa
